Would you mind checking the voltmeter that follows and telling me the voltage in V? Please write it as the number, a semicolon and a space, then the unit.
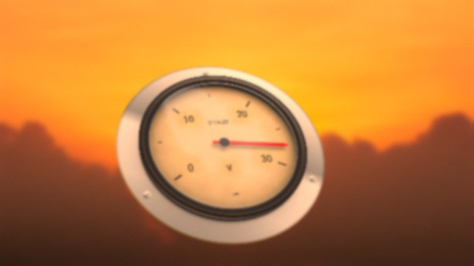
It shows 27.5; V
